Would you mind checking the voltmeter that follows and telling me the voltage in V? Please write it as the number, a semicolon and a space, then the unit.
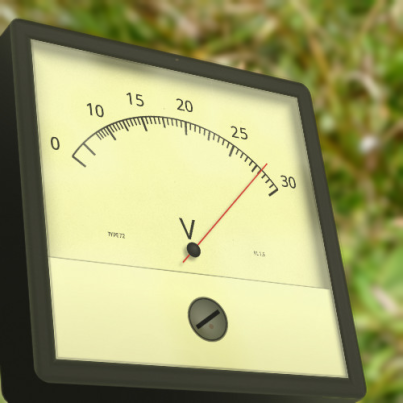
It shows 28; V
